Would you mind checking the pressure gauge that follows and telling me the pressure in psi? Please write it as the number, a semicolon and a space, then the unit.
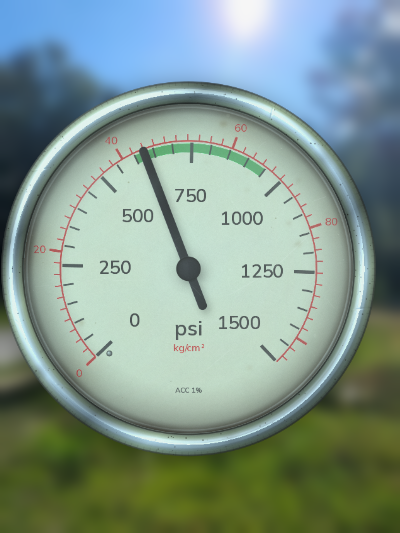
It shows 625; psi
